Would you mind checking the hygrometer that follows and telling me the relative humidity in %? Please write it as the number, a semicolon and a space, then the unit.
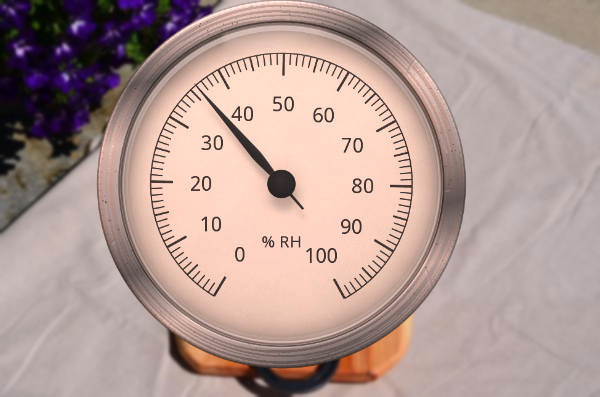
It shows 36; %
